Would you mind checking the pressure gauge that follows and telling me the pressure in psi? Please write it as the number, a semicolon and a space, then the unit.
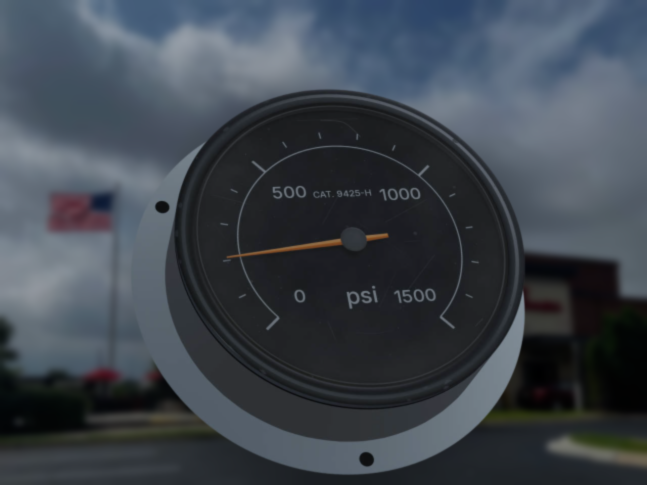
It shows 200; psi
